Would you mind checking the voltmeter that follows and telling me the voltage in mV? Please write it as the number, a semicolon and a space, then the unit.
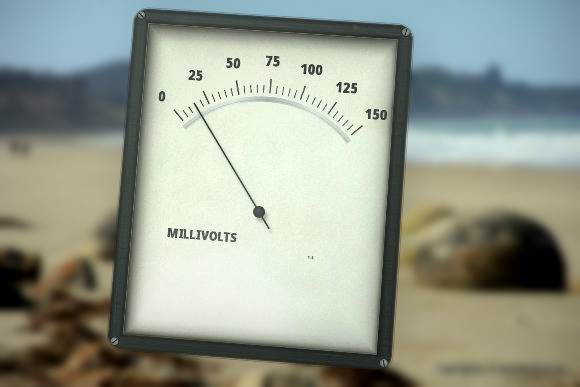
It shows 15; mV
